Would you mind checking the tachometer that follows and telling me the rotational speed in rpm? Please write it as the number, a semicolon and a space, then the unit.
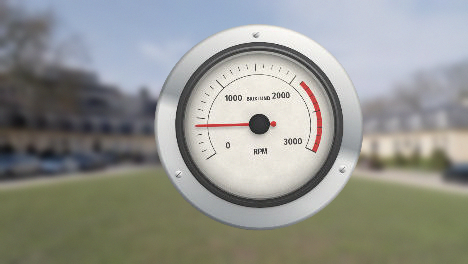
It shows 400; rpm
